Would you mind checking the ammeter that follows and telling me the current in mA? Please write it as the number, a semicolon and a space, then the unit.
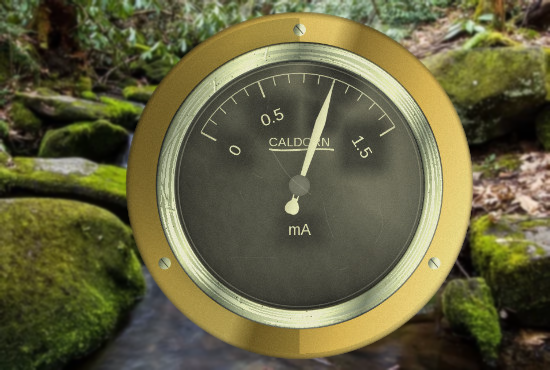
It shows 1; mA
